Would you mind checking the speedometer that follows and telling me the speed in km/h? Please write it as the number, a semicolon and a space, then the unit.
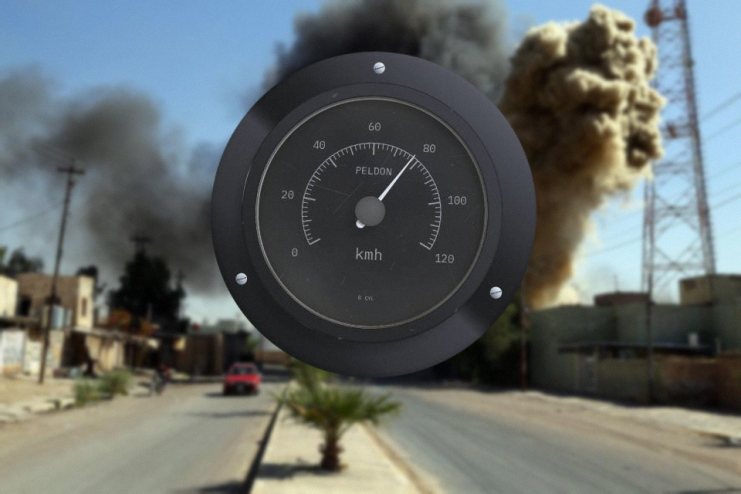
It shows 78; km/h
